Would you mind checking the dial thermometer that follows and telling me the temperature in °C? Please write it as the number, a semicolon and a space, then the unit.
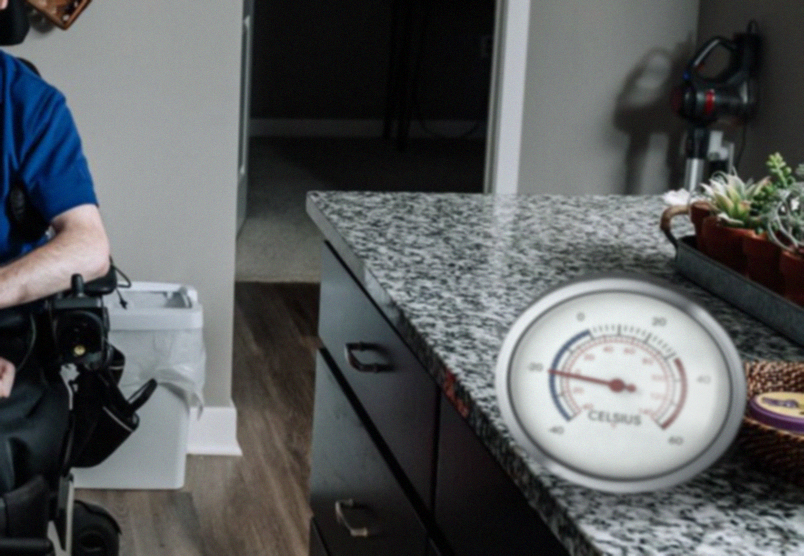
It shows -20; °C
